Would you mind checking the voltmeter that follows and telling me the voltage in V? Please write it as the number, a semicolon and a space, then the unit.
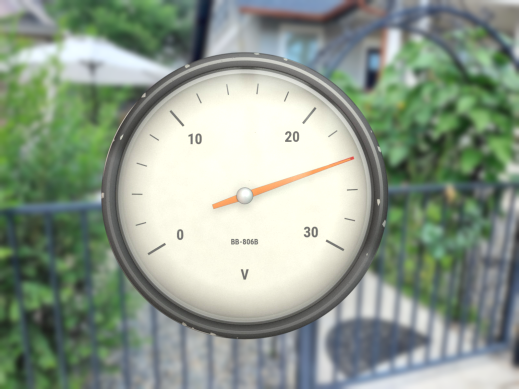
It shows 24; V
